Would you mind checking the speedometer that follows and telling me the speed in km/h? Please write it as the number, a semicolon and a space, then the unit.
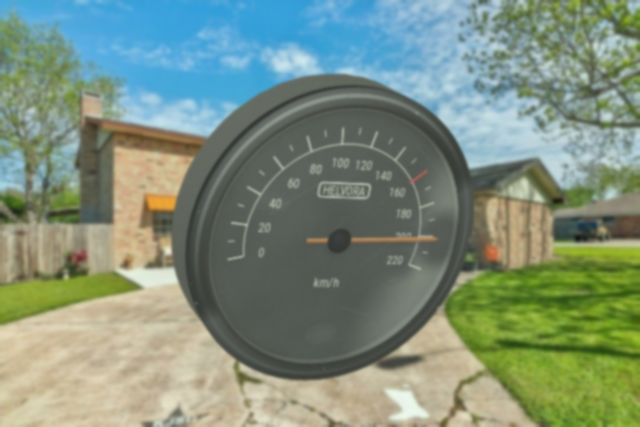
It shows 200; km/h
